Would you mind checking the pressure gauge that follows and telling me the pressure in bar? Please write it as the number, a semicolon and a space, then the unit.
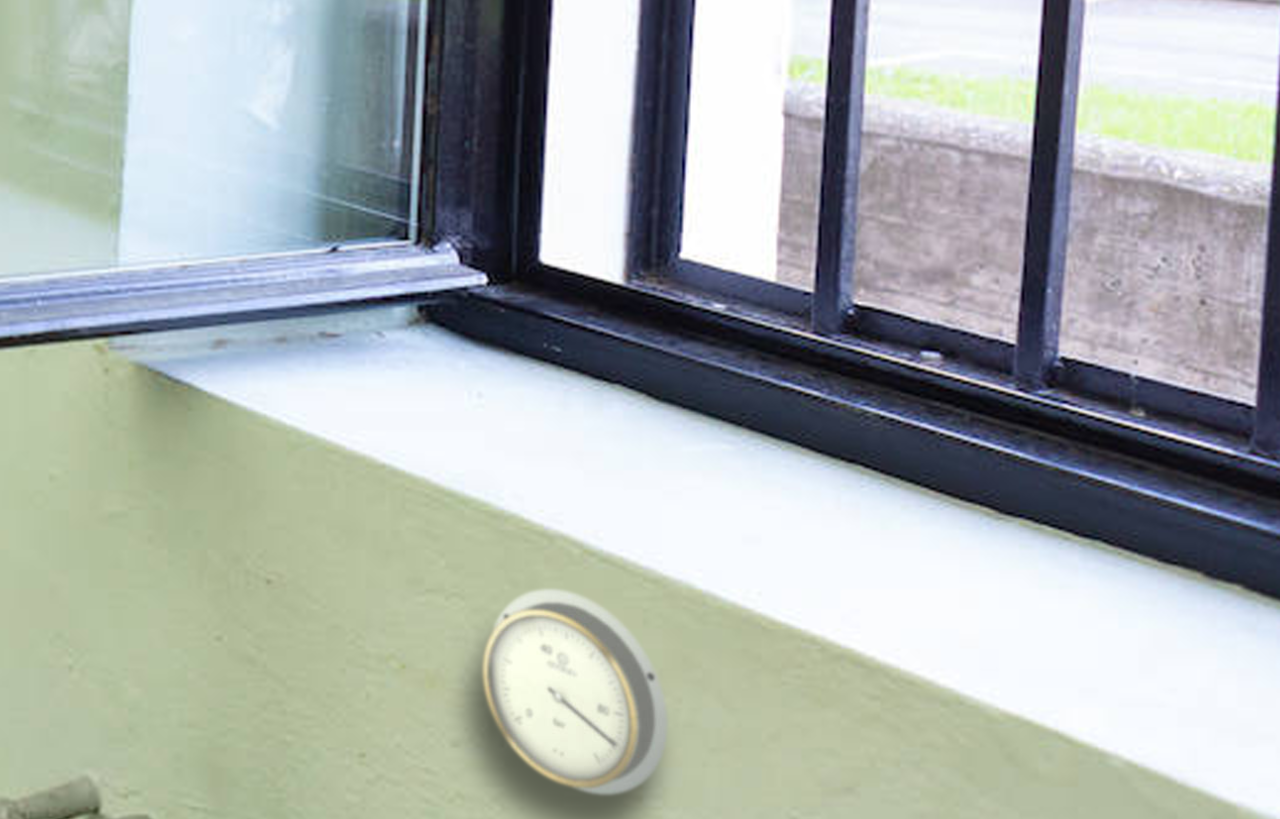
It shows 90; bar
